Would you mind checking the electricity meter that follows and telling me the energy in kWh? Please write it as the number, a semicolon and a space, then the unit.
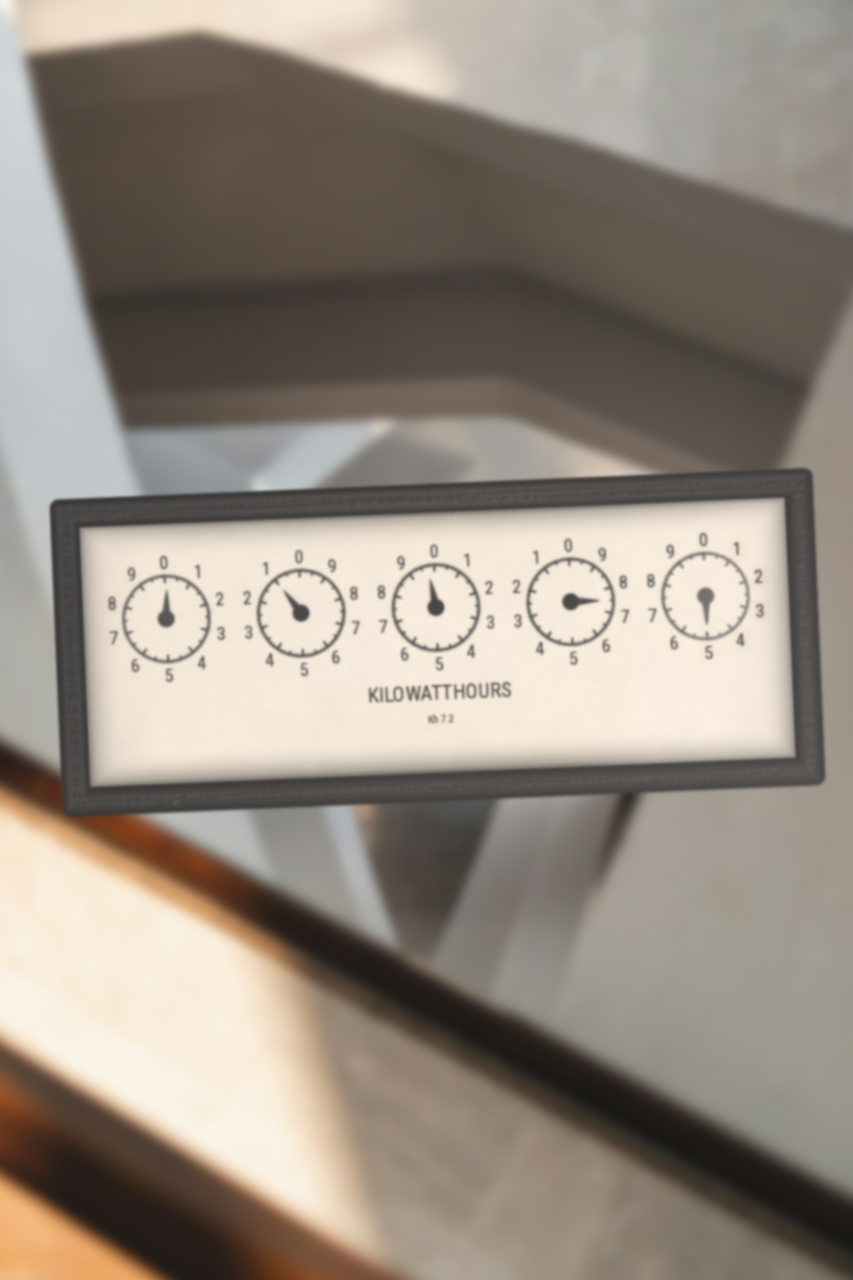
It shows 975; kWh
